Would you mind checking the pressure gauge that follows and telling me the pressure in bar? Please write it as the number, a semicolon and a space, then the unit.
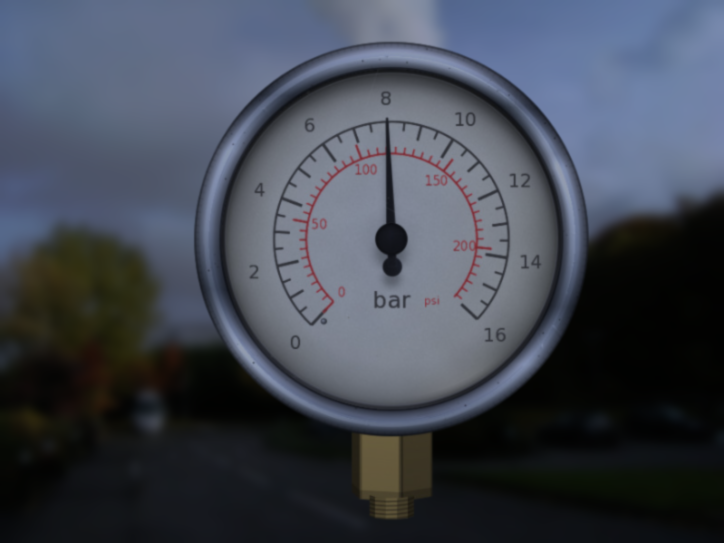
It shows 8; bar
